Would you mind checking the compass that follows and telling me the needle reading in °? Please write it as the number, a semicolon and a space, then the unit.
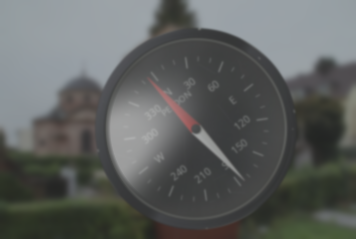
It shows 355; °
